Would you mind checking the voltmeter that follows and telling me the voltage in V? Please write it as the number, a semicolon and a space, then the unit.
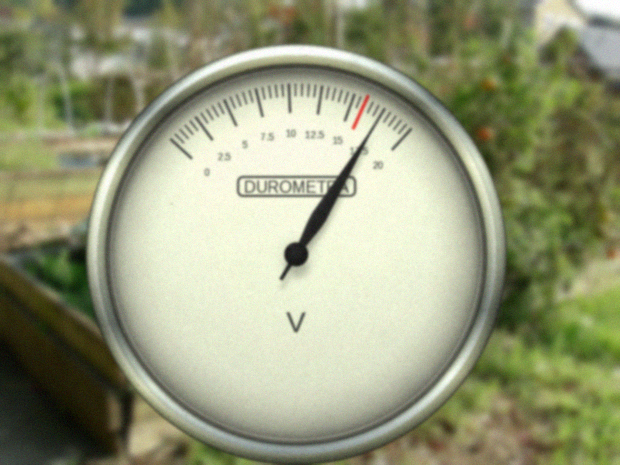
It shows 17.5; V
